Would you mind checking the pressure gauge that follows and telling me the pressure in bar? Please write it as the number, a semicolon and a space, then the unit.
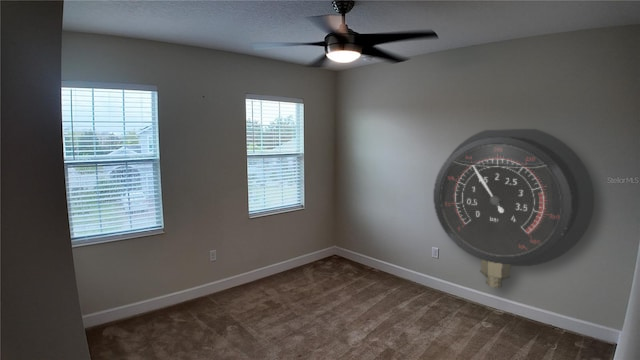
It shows 1.5; bar
